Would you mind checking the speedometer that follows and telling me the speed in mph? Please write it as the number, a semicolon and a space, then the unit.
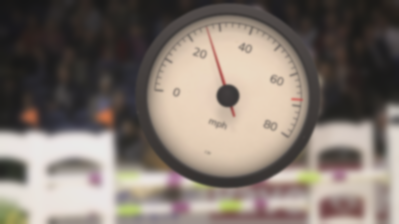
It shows 26; mph
